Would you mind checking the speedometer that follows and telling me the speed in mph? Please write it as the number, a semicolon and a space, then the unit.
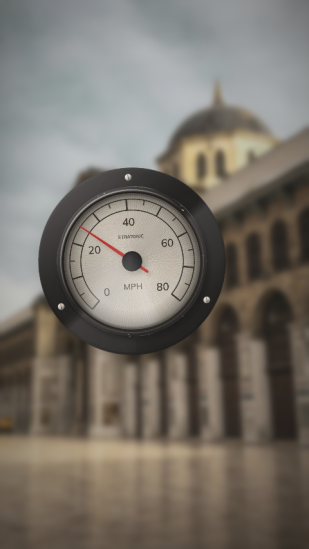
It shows 25; mph
